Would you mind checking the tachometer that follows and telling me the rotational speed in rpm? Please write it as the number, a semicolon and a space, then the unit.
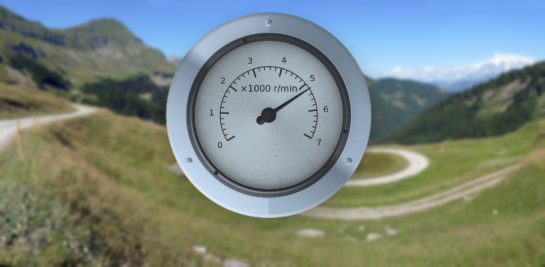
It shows 5200; rpm
